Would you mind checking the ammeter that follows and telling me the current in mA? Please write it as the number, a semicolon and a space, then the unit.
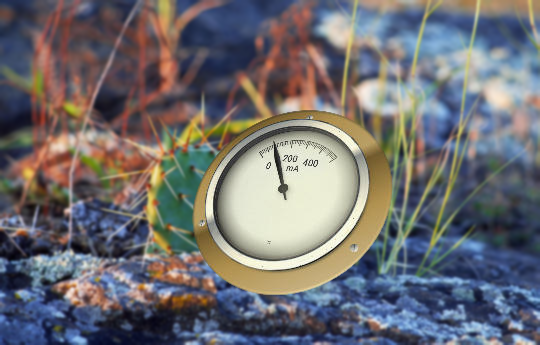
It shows 100; mA
